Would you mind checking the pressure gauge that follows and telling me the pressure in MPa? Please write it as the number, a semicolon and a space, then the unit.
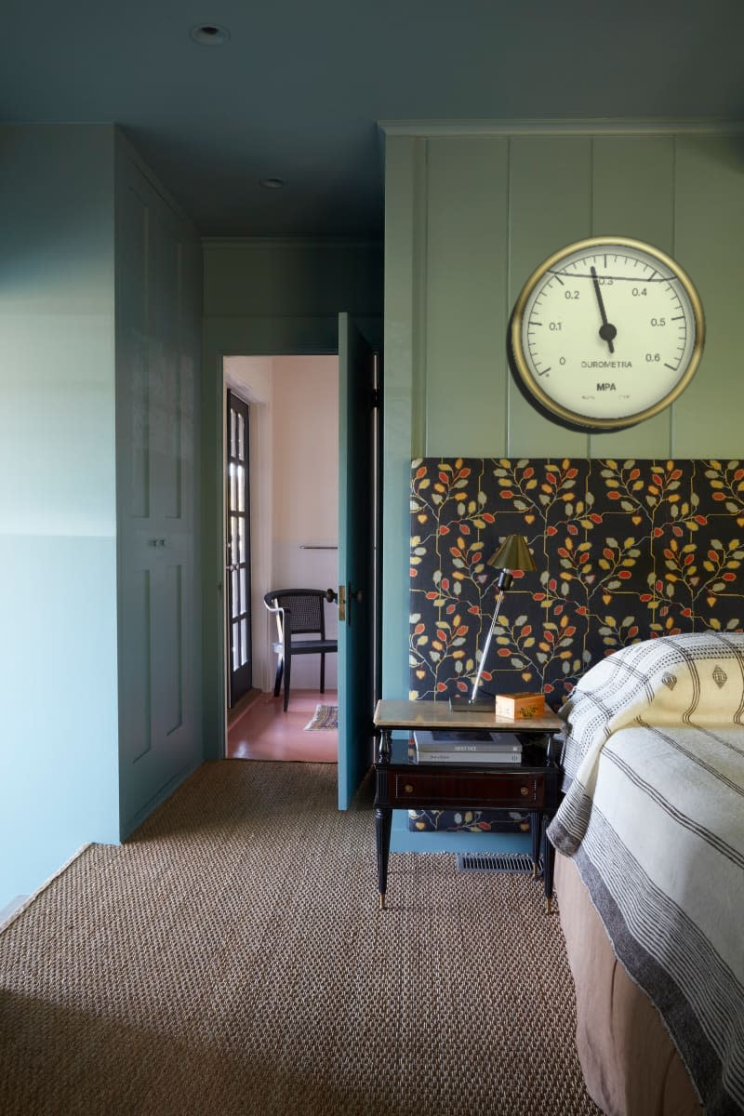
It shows 0.27; MPa
